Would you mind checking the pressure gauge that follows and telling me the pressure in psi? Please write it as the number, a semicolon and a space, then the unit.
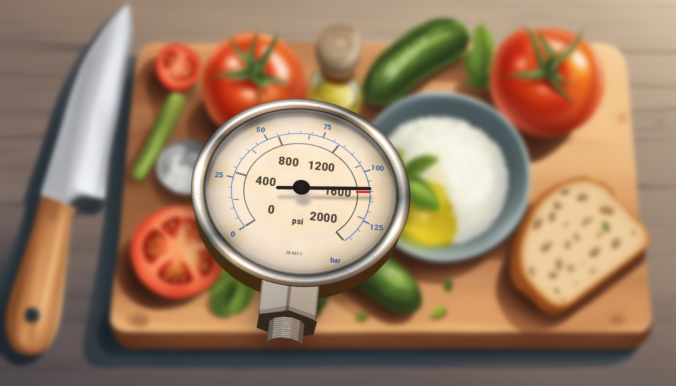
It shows 1600; psi
